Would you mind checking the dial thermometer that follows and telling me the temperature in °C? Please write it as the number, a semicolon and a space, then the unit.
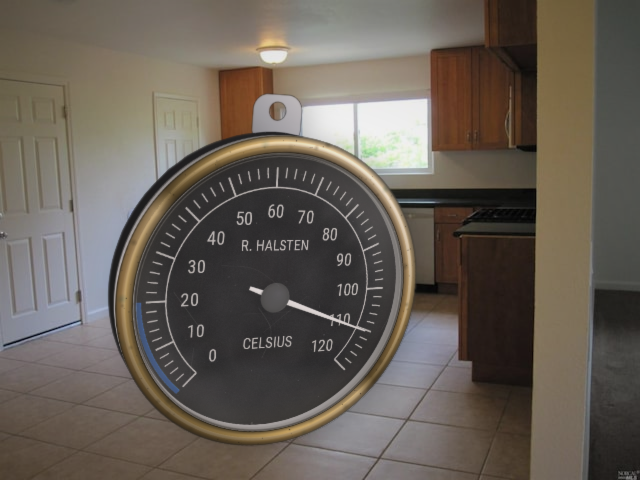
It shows 110; °C
